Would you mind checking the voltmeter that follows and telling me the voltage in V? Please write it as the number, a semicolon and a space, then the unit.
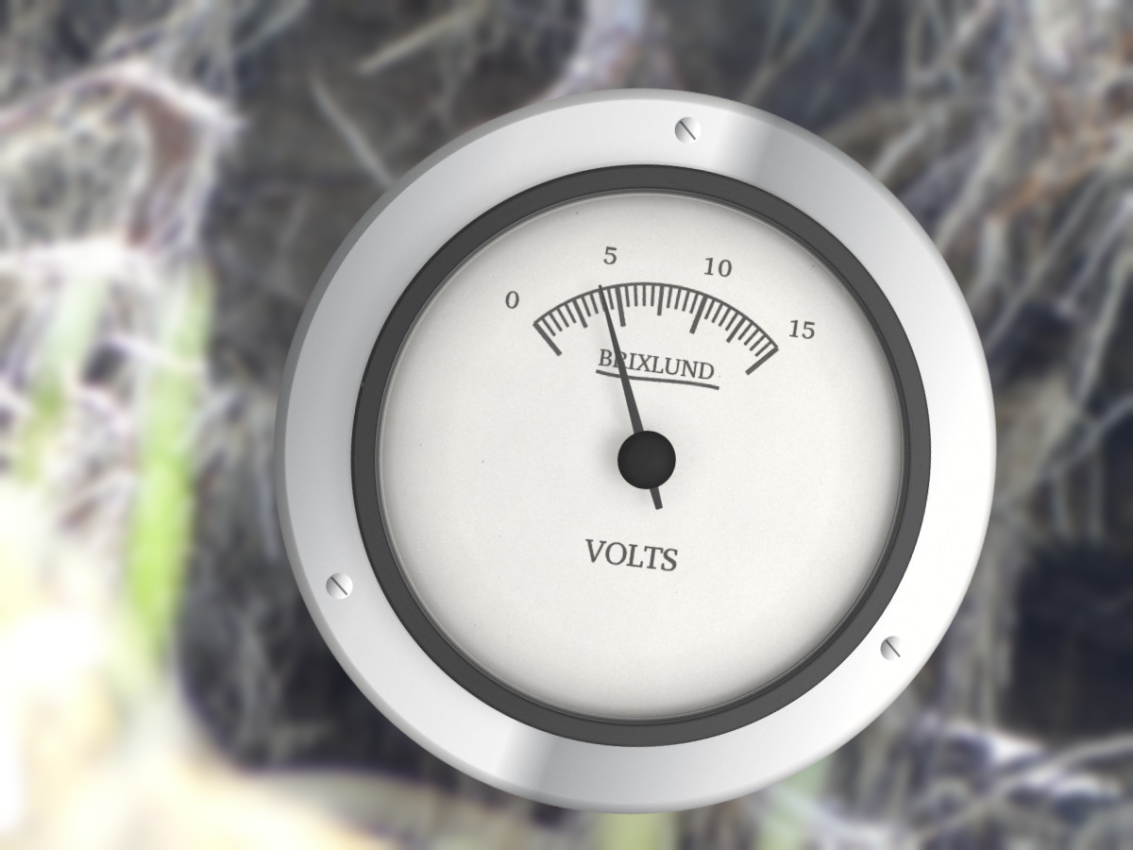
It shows 4; V
